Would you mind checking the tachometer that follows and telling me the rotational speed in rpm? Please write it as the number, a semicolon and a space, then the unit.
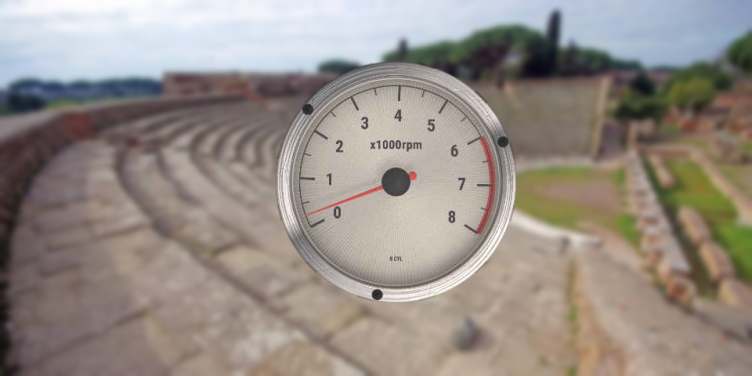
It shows 250; rpm
